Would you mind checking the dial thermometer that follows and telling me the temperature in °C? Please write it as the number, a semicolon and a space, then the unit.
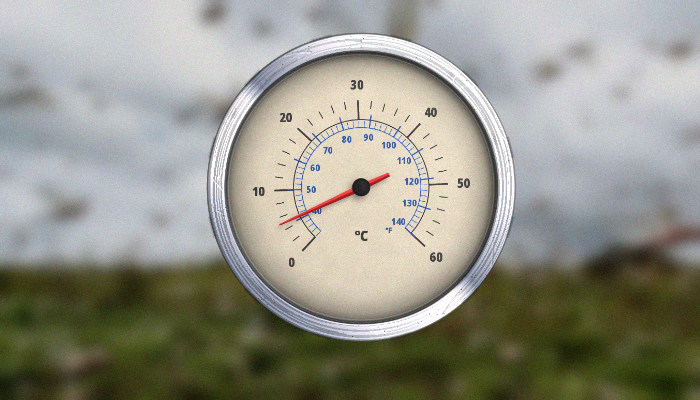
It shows 5; °C
